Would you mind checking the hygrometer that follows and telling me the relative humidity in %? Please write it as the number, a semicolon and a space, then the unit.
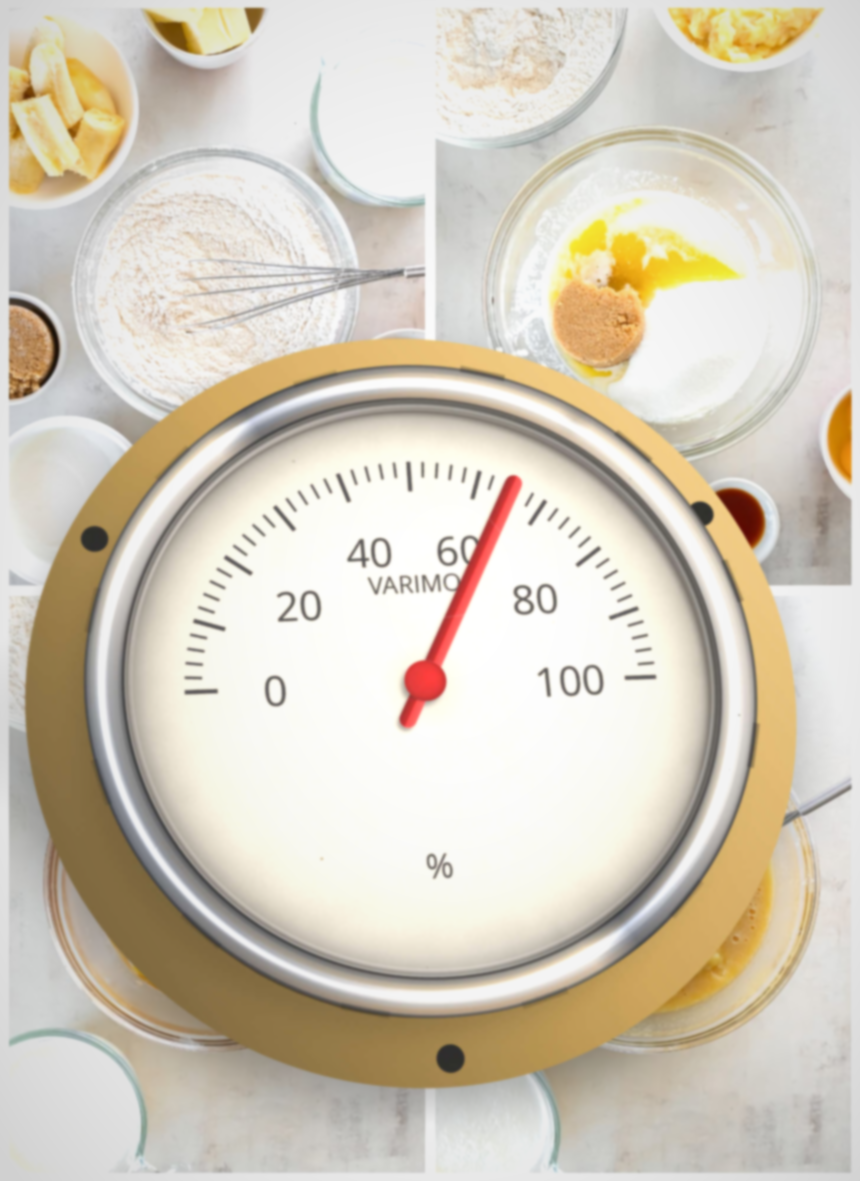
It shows 65; %
